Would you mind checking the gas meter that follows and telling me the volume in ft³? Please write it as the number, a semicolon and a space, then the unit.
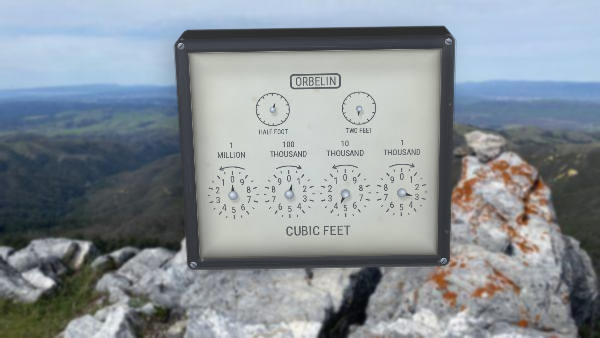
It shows 4300; ft³
